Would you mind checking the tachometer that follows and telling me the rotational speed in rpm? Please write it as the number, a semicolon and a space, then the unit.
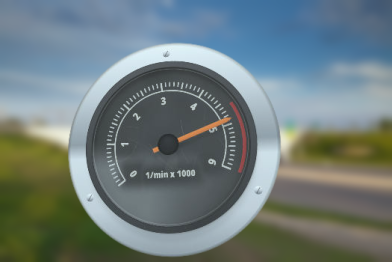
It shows 4900; rpm
